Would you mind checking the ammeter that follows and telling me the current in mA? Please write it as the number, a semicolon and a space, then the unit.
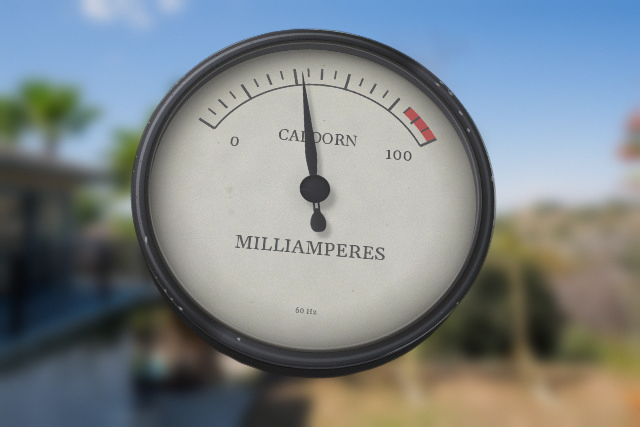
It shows 42.5; mA
